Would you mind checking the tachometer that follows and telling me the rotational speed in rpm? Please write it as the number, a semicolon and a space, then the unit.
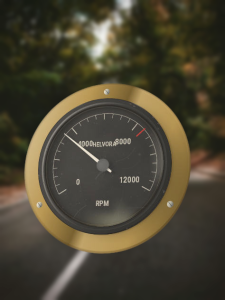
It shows 3500; rpm
